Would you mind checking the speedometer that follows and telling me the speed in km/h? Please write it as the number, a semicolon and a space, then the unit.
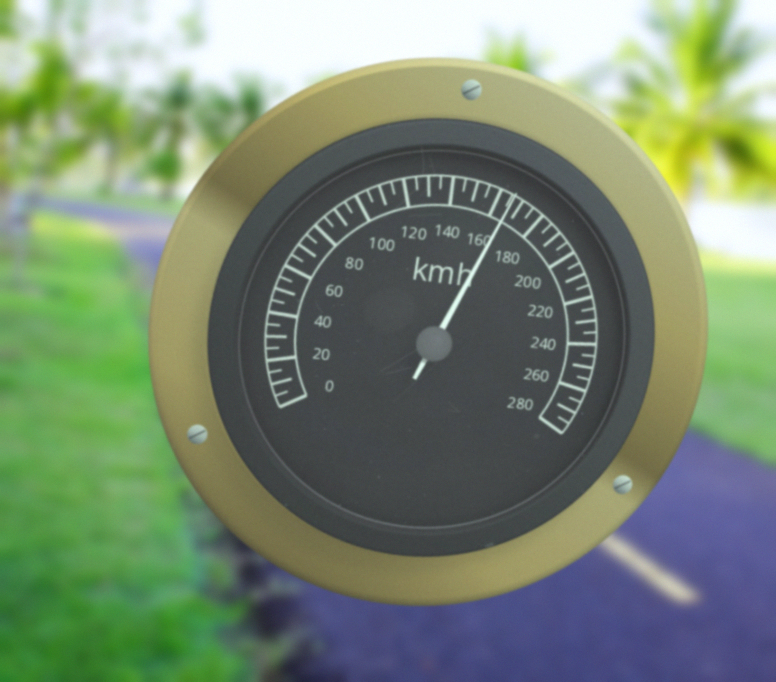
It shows 165; km/h
